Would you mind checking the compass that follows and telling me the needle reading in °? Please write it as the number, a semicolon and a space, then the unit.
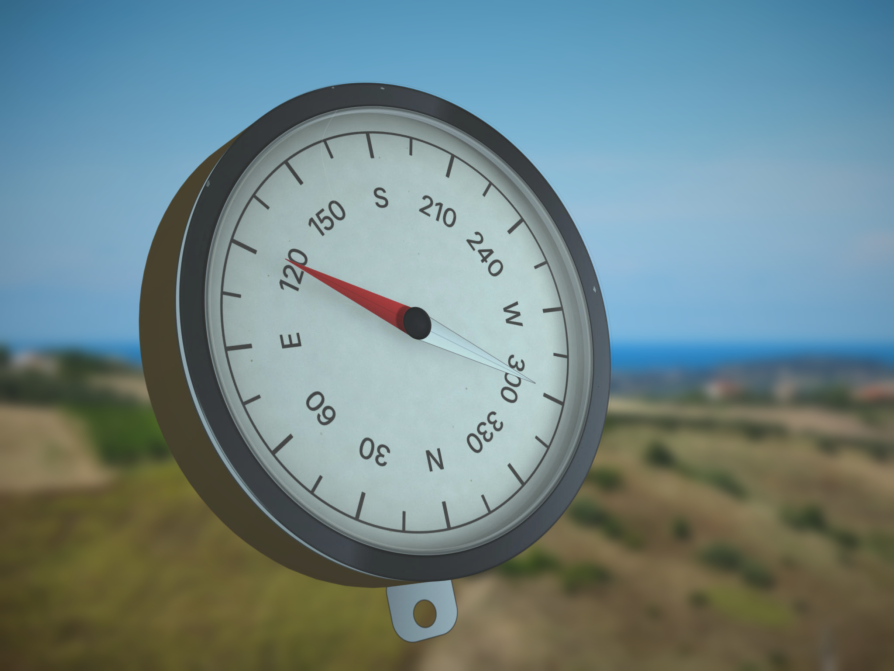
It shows 120; °
